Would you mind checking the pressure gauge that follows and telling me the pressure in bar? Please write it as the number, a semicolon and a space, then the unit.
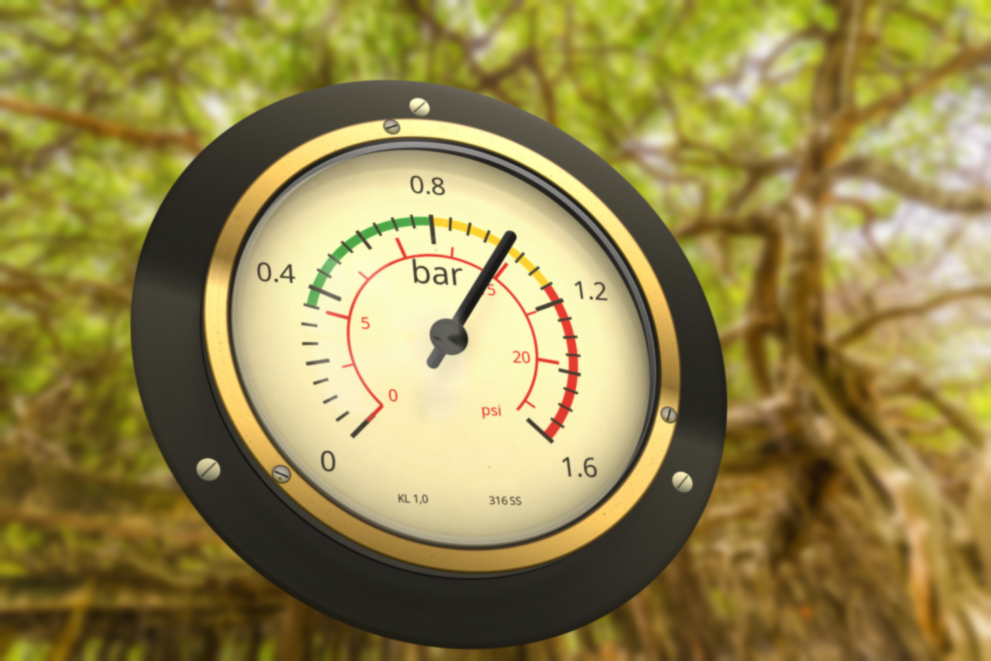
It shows 1; bar
